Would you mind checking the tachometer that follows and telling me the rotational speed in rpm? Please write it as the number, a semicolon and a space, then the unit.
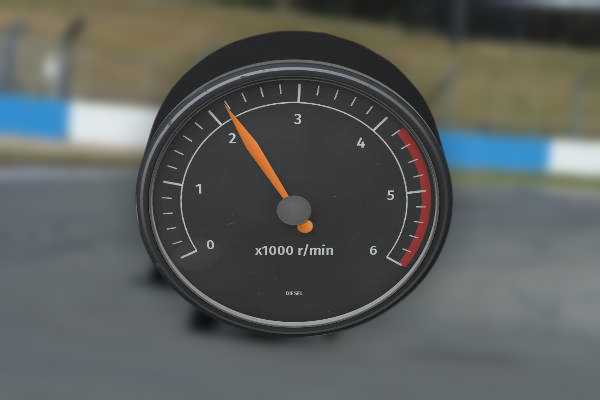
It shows 2200; rpm
